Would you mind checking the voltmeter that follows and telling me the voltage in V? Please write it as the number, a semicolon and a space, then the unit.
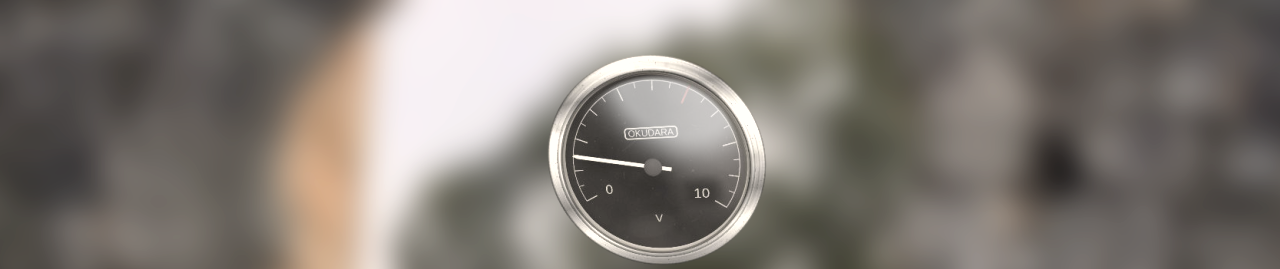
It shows 1.5; V
